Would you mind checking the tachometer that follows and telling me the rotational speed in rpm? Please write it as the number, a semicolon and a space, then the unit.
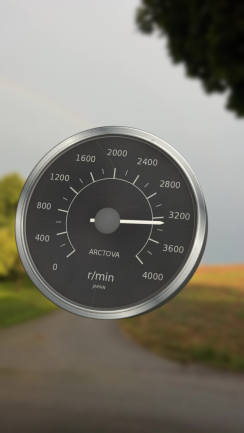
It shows 3300; rpm
